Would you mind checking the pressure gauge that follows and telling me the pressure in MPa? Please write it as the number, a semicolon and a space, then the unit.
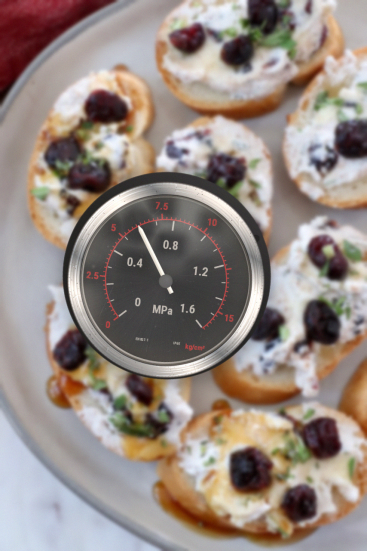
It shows 0.6; MPa
